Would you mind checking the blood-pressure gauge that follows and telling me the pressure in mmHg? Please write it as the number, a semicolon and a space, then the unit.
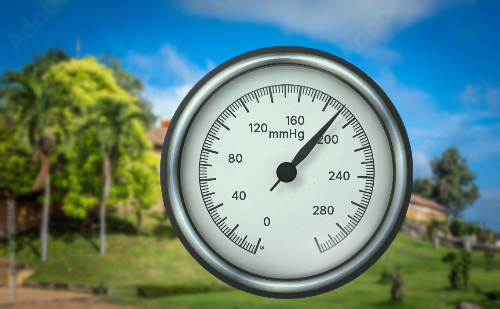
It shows 190; mmHg
